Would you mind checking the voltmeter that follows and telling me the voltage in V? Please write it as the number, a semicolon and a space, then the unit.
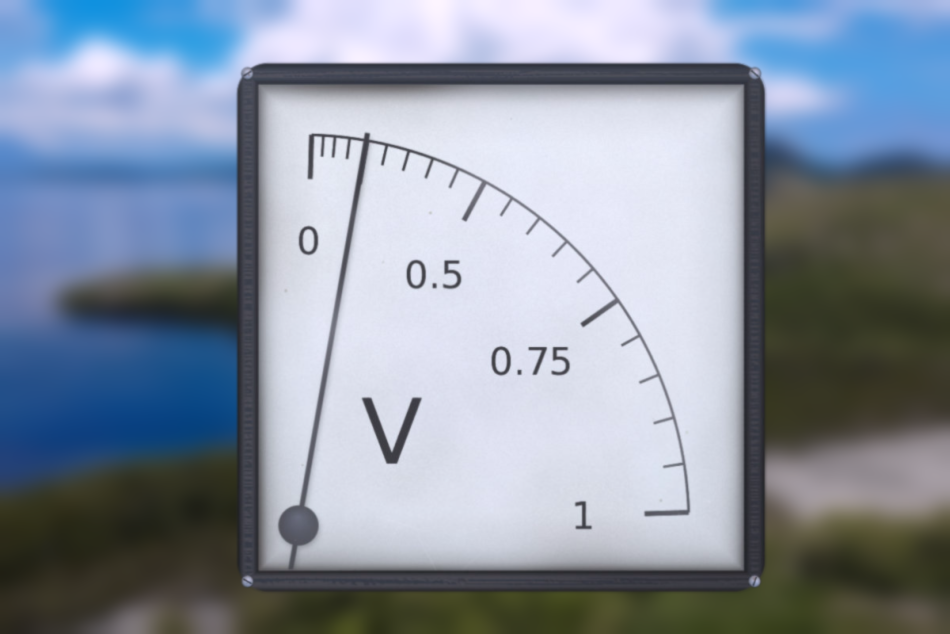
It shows 0.25; V
